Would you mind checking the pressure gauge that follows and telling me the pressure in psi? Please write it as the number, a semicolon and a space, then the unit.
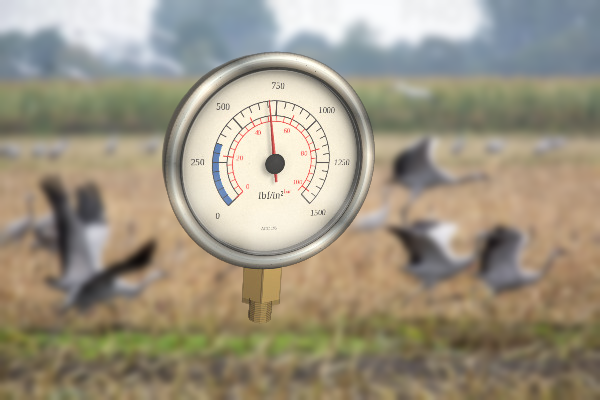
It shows 700; psi
